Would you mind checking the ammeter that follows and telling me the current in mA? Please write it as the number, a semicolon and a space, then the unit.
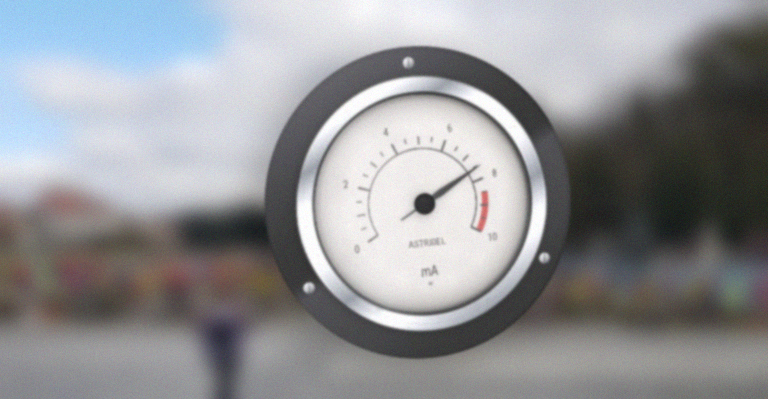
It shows 7.5; mA
